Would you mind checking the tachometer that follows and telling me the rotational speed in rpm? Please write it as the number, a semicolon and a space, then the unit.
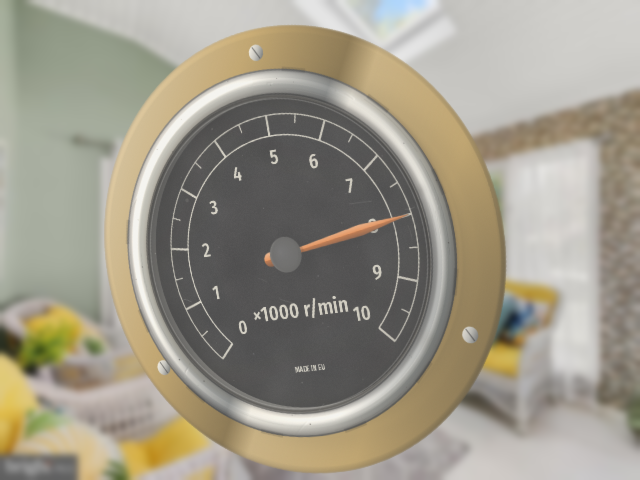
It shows 8000; rpm
